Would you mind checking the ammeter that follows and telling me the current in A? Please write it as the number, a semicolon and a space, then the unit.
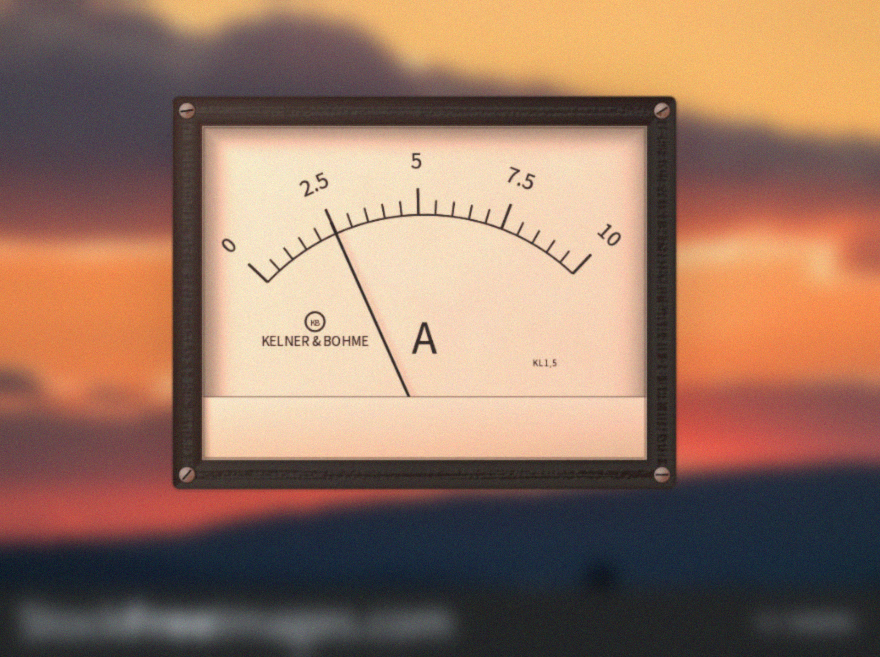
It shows 2.5; A
